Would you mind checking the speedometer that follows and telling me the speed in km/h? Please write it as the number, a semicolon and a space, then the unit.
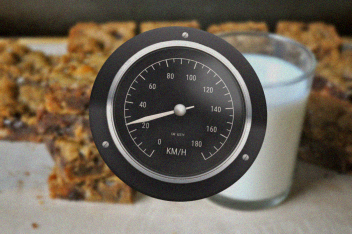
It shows 25; km/h
